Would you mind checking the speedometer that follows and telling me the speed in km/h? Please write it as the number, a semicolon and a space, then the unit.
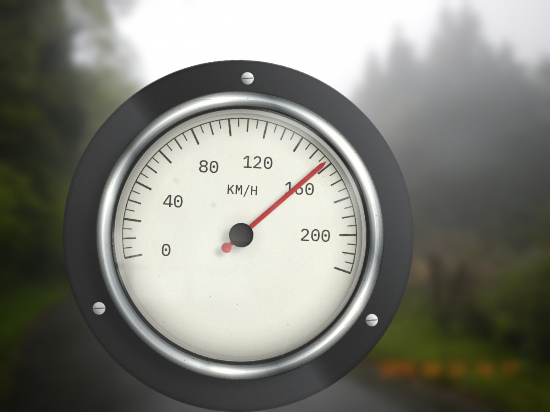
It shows 157.5; km/h
